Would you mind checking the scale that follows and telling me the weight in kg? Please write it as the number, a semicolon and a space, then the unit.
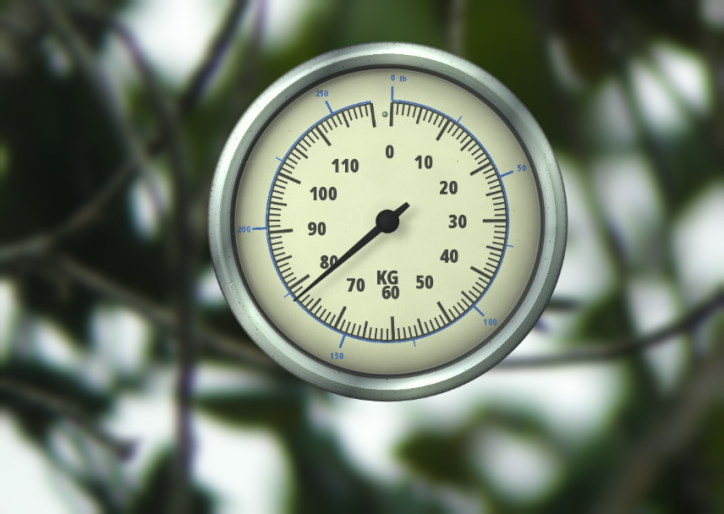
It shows 78; kg
